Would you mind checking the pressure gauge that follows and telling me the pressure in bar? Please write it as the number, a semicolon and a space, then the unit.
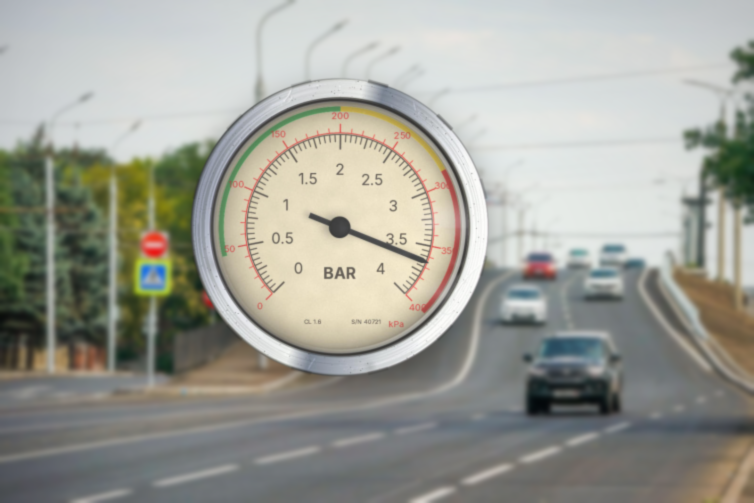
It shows 3.65; bar
